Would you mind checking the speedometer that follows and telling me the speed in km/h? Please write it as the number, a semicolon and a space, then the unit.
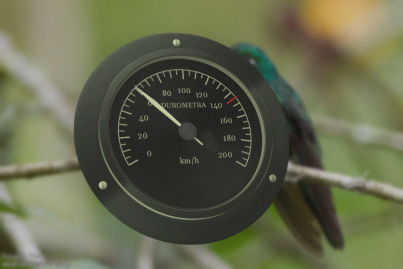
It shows 60; km/h
